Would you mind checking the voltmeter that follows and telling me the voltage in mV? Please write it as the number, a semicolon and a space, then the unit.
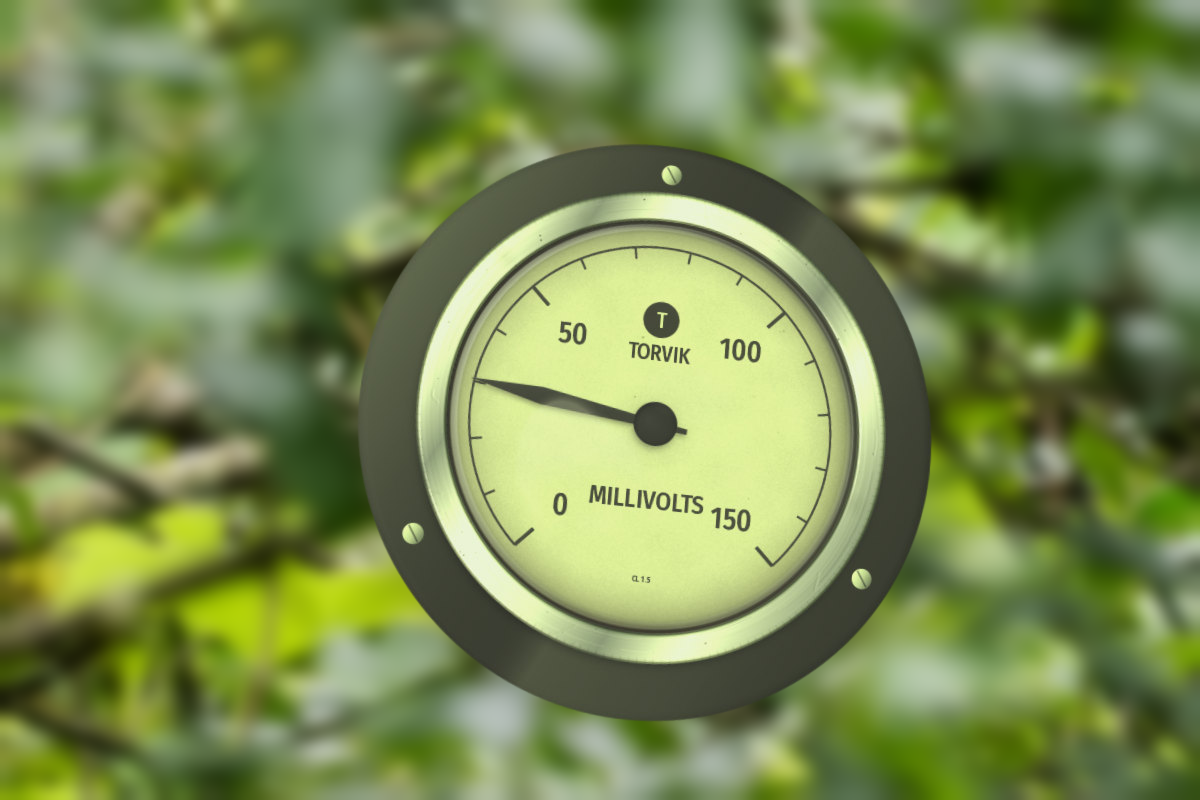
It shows 30; mV
